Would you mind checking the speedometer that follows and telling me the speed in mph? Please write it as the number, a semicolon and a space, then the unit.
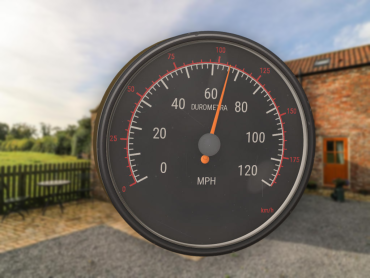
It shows 66; mph
